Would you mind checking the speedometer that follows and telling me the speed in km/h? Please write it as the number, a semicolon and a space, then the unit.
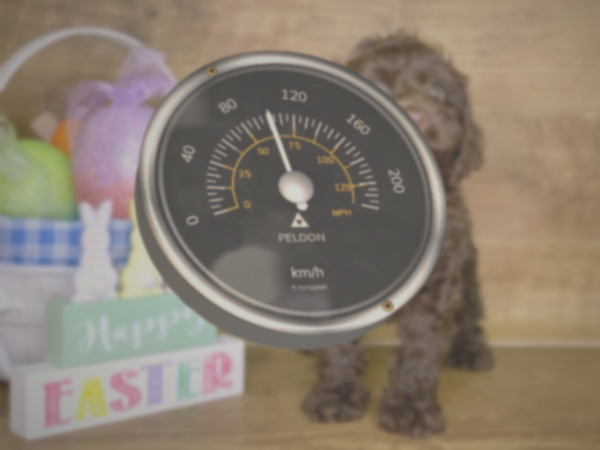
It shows 100; km/h
